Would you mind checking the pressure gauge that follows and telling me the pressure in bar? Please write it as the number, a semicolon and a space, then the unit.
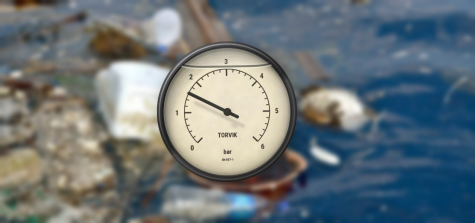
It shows 1.6; bar
